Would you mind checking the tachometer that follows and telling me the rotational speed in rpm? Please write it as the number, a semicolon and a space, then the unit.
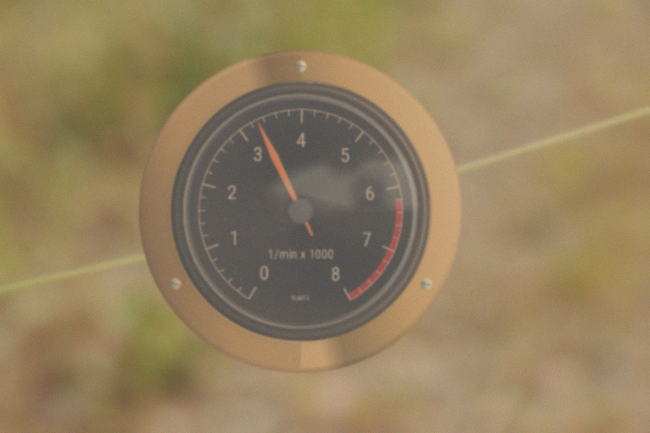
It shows 3300; rpm
